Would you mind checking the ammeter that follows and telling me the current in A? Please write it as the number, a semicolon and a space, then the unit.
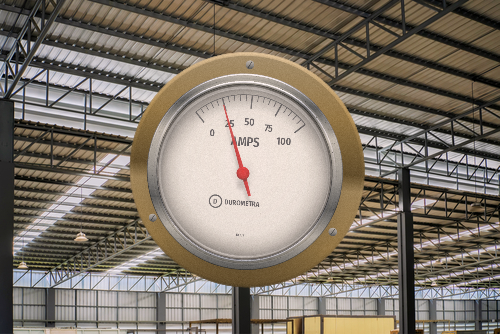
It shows 25; A
